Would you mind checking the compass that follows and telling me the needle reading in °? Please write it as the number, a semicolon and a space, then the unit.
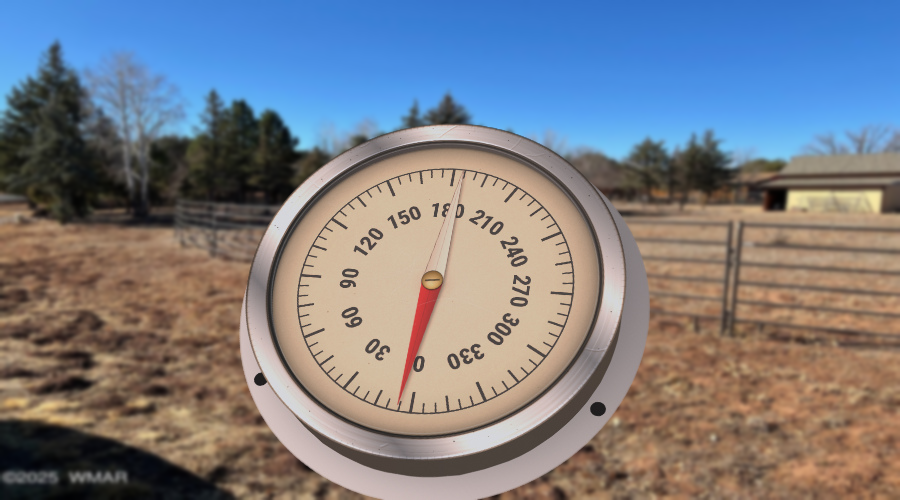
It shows 5; °
